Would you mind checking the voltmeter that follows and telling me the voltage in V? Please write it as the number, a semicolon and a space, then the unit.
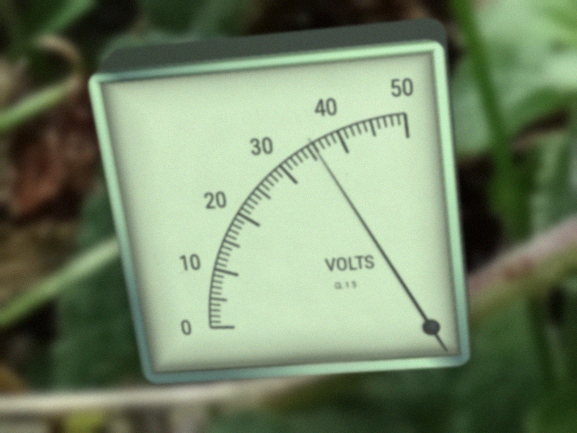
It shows 36; V
